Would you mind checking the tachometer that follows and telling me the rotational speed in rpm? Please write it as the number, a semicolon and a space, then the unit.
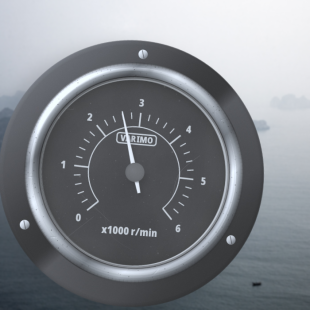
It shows 2600; rpm
